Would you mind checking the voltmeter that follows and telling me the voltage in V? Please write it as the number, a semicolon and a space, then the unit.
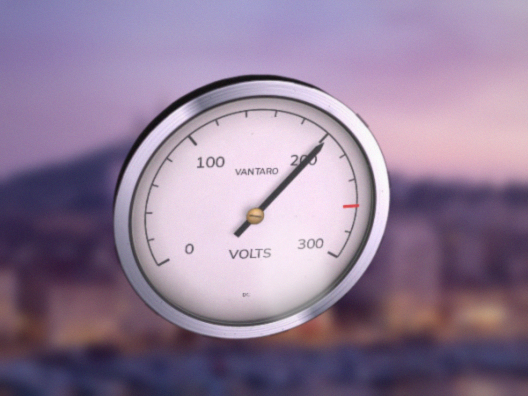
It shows 200; V
